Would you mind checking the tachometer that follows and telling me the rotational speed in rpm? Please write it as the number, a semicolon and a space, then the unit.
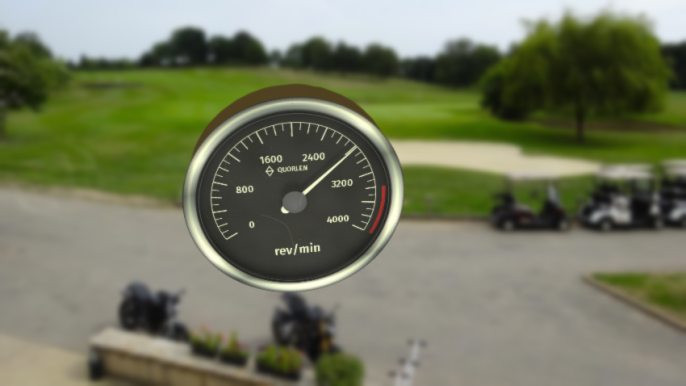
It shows 2800; rpm
